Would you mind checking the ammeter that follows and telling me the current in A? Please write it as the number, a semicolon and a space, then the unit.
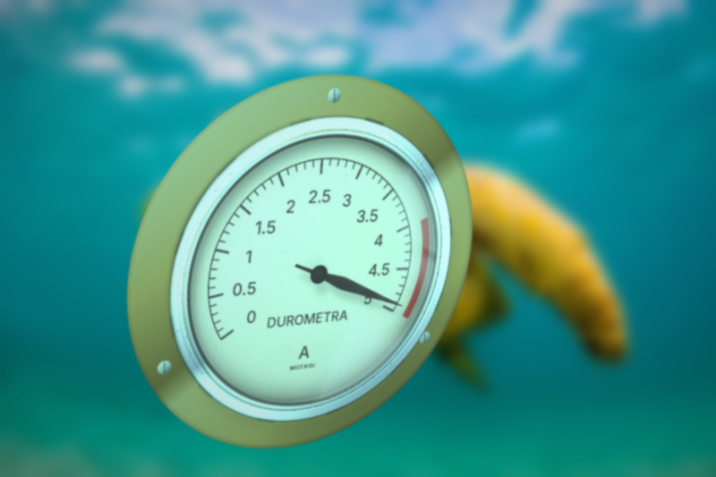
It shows 4.9; A
